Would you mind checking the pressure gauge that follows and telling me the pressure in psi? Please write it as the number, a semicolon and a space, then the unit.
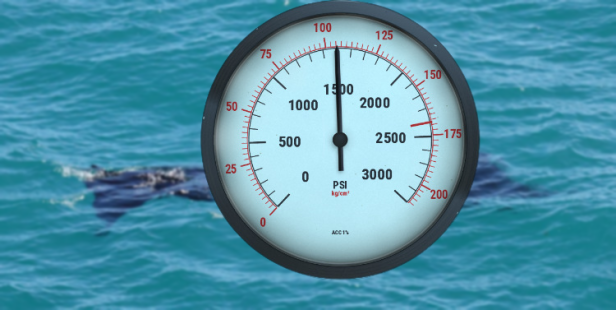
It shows 1500; psi
